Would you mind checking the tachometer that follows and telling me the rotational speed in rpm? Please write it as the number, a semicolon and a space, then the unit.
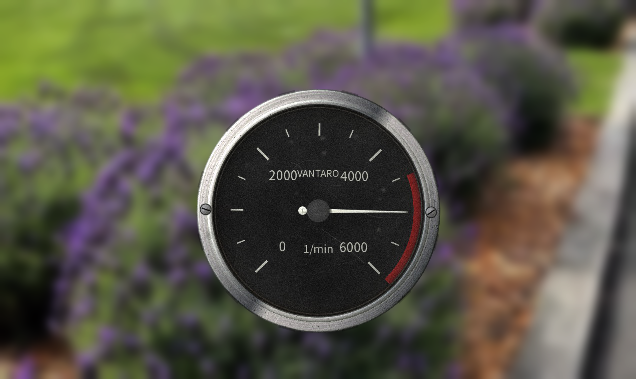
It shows 5000; rpm
